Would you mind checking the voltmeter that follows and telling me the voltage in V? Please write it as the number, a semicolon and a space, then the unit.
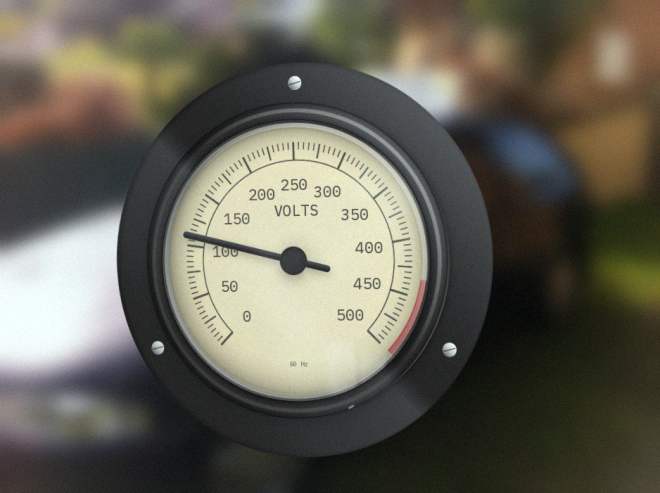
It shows 110; V
